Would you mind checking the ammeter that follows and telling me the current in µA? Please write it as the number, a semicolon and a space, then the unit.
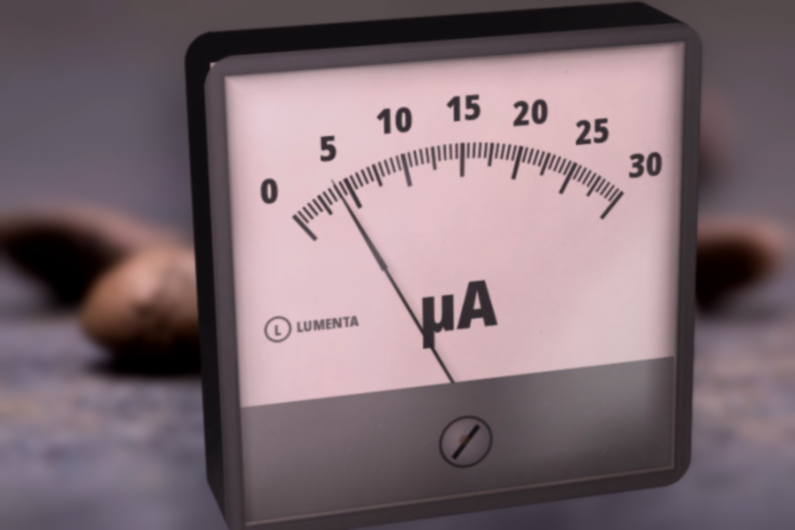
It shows 4; µA
